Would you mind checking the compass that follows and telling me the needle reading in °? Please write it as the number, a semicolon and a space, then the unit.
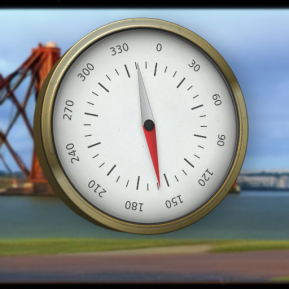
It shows 160; °
